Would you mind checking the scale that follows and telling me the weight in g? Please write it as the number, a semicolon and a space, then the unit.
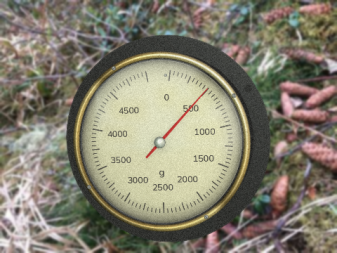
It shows 500; g
